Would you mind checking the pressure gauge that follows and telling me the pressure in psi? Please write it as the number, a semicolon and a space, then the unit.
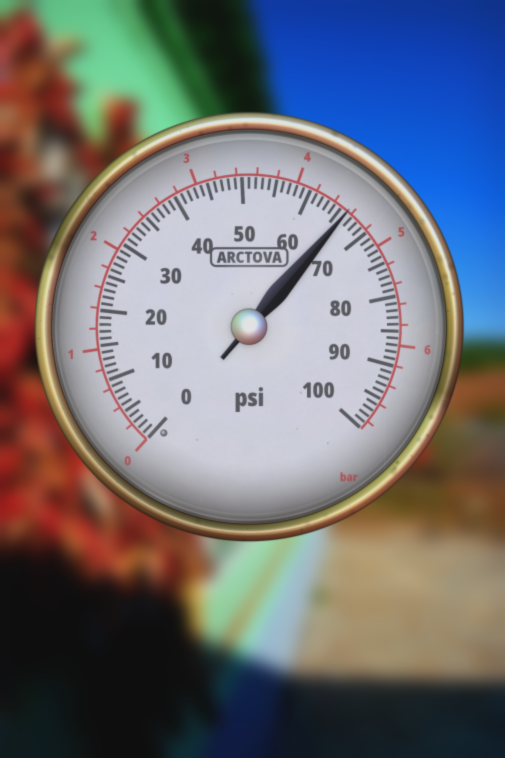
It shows 66; psi
